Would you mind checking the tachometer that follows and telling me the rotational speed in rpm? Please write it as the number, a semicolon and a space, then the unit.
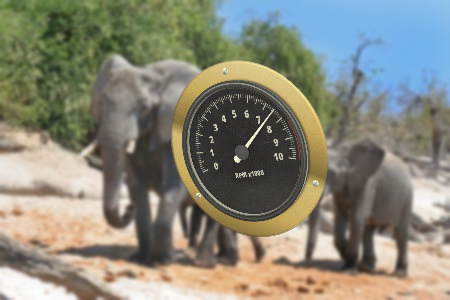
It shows 7500; rpm
